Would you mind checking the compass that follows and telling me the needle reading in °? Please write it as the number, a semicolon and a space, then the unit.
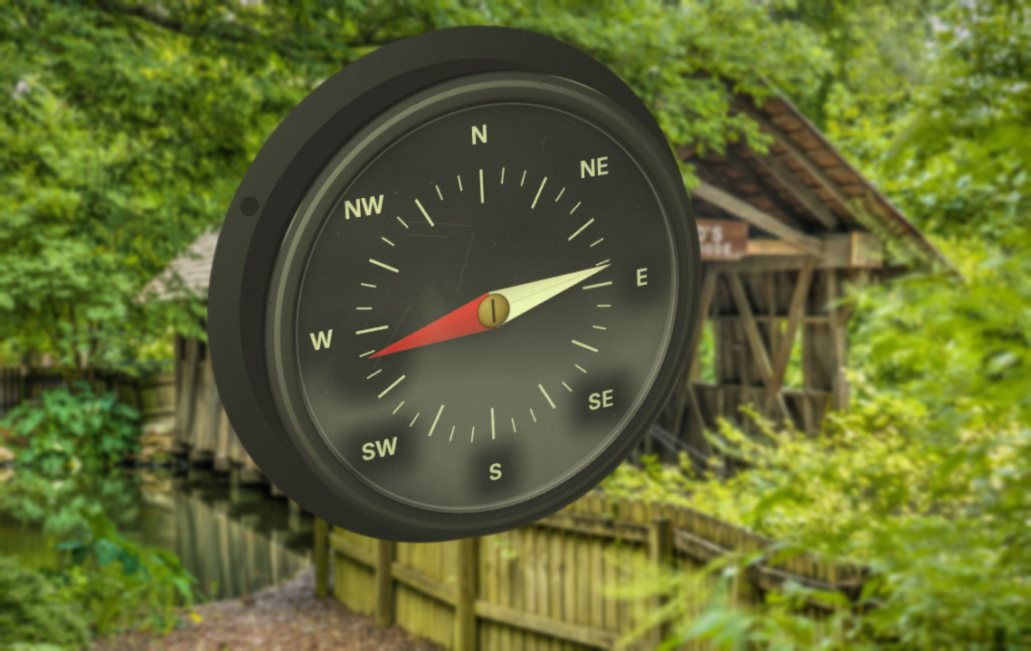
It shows 260; °
